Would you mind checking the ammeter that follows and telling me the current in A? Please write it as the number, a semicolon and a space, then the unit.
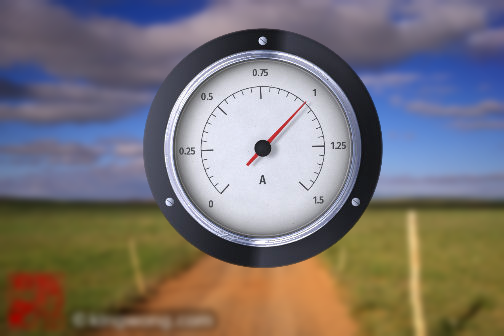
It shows 1; A
